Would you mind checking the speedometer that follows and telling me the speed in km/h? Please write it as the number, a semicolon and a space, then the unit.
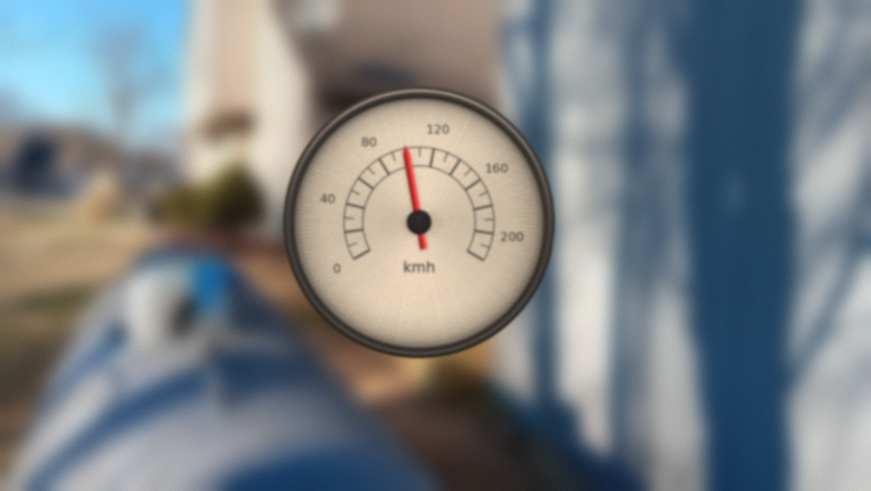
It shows 100; km/h
